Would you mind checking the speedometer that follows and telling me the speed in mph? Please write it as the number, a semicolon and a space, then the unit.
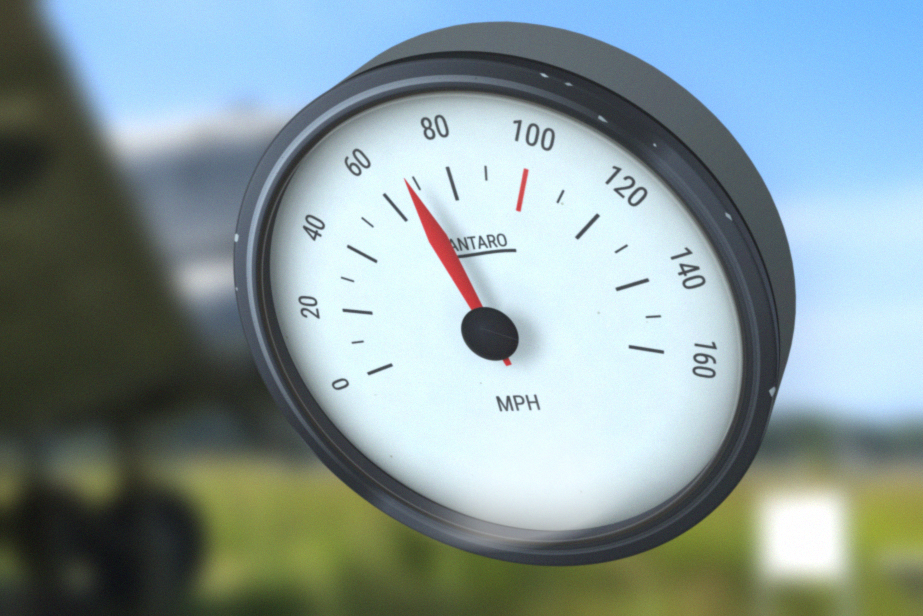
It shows 70; mph
